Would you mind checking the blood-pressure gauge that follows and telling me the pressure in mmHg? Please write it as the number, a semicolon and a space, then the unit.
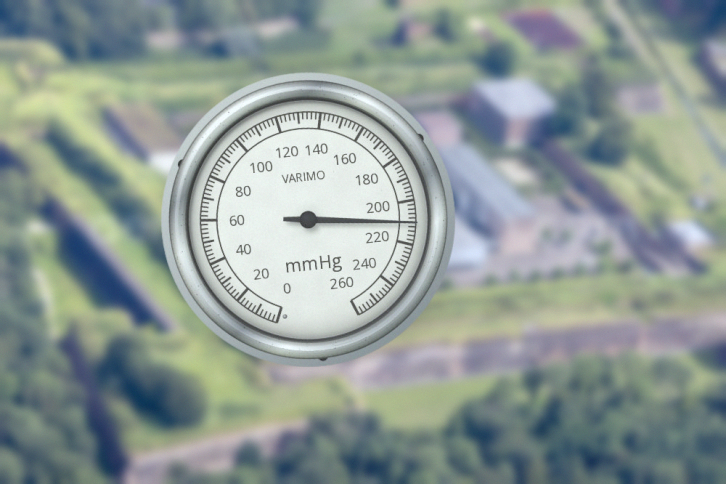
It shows 210; mmHg
